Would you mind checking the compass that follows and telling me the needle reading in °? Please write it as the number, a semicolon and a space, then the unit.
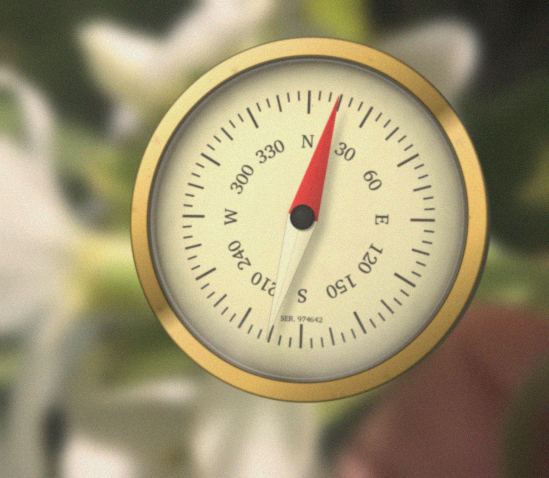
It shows 15; °
